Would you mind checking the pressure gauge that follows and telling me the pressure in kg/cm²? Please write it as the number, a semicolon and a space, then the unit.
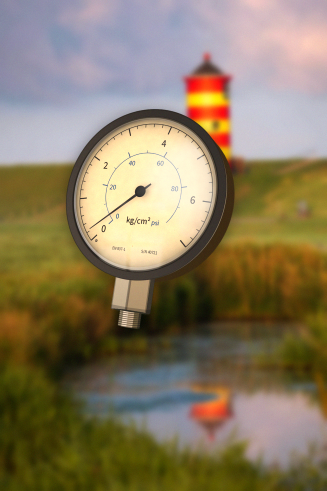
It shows 0.2; kg/cm²
